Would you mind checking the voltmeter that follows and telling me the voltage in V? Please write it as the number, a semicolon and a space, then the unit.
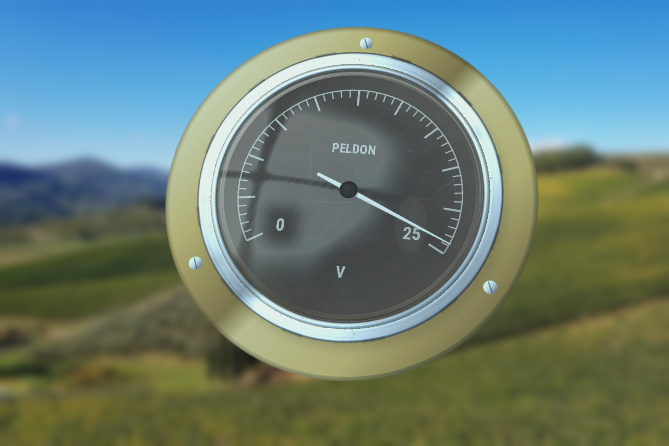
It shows 24.5; V
